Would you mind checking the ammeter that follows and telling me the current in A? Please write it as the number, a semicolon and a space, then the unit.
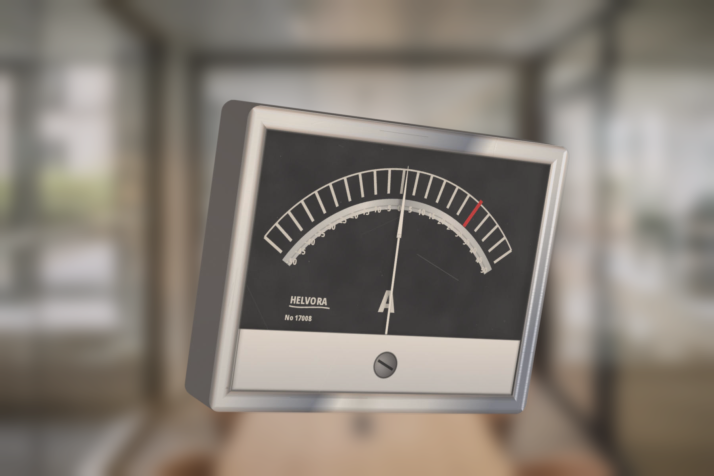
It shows 0; A
